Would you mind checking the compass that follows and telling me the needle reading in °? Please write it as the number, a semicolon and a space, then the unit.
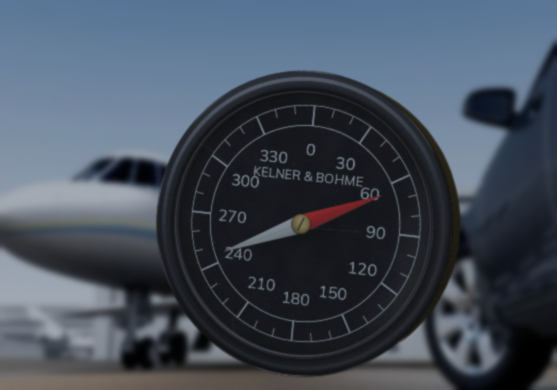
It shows 65; °
